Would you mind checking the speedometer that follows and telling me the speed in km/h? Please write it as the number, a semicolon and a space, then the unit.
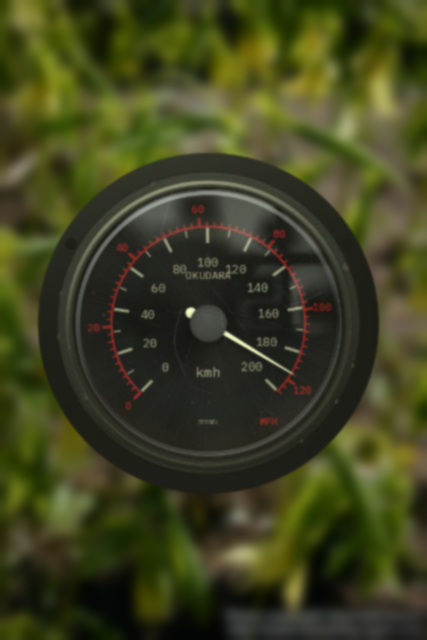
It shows 190; km/h
